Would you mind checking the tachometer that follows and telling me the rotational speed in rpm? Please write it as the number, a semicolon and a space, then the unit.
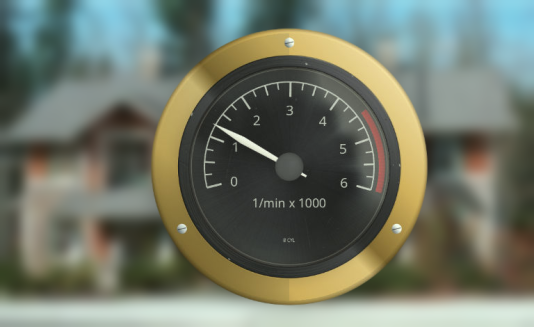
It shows 1250; rpm
